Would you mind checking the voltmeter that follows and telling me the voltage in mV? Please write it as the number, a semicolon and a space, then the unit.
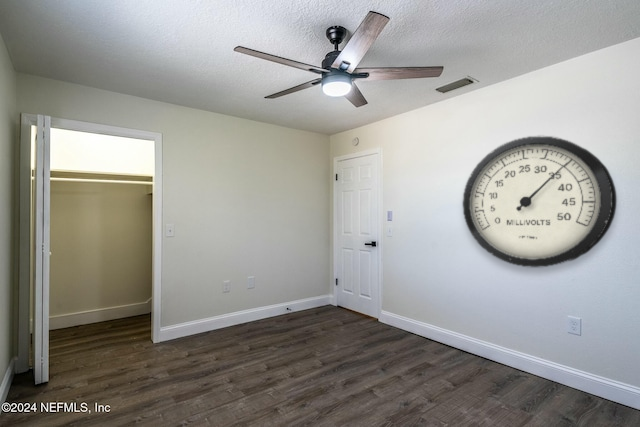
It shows 35; mV
